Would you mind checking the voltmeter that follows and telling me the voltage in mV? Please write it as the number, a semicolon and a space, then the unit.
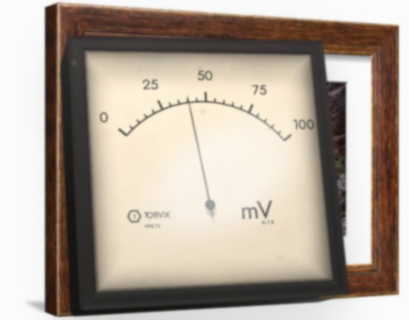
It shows 40; mV
